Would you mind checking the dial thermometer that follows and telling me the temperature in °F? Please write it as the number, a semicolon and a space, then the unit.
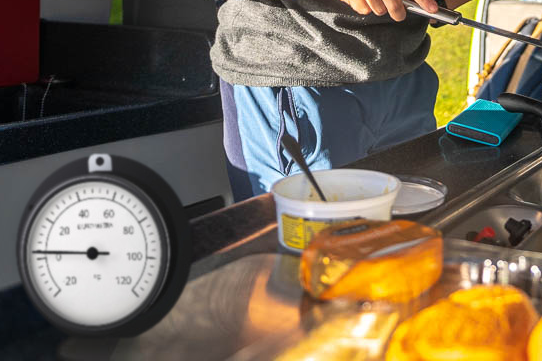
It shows 4; °F
